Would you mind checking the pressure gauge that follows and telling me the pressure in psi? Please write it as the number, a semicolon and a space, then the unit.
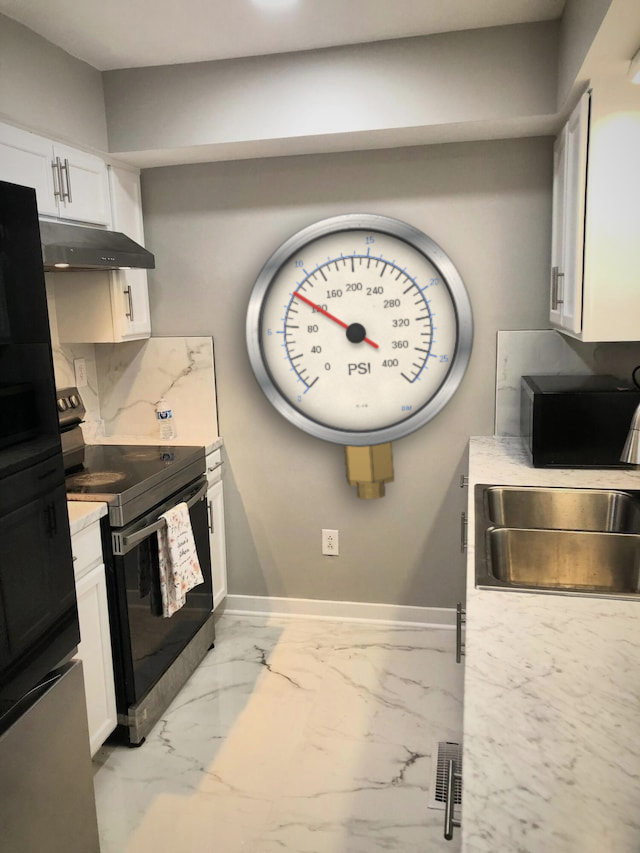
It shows 120; psi
